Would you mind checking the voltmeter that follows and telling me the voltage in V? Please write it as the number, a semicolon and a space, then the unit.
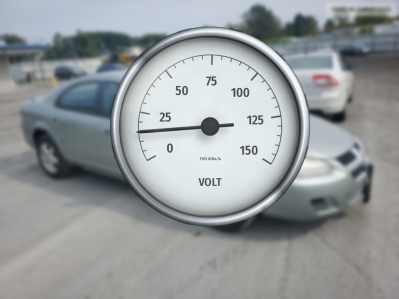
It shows 15; V
